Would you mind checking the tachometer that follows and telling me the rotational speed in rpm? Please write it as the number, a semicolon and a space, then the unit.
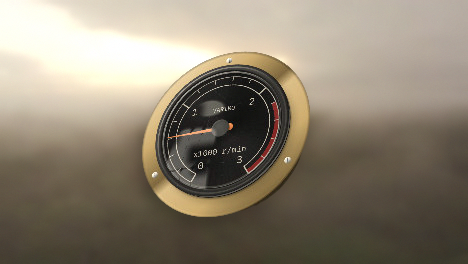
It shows 600; rpm
